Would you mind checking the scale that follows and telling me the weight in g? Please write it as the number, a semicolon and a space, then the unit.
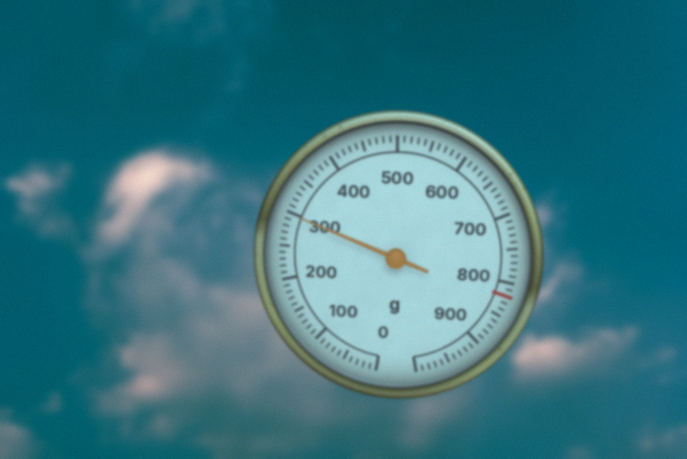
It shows 300; g
